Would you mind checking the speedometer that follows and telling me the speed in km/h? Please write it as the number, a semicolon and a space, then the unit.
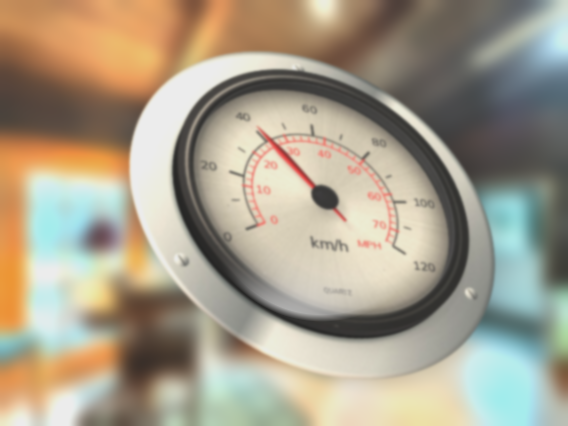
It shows 40; km/h
